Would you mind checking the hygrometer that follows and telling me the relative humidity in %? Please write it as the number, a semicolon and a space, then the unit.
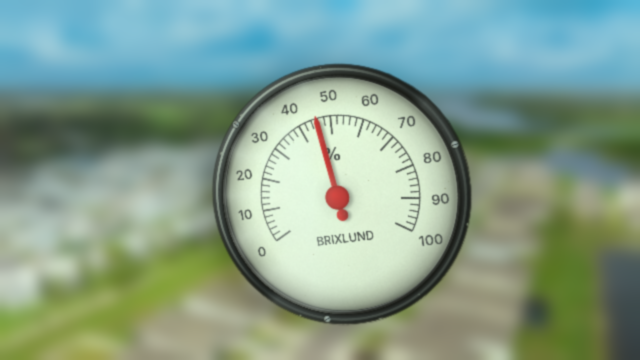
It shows 46; %
